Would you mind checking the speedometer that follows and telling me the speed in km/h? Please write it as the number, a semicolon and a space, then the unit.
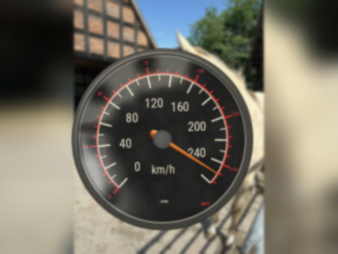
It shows 250; km/h
